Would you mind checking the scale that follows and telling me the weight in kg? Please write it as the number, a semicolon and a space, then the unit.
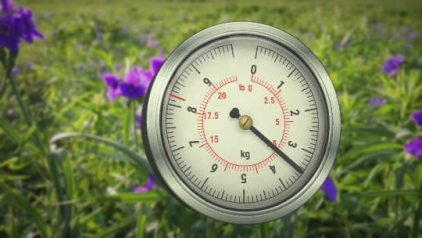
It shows 3.5; kg
